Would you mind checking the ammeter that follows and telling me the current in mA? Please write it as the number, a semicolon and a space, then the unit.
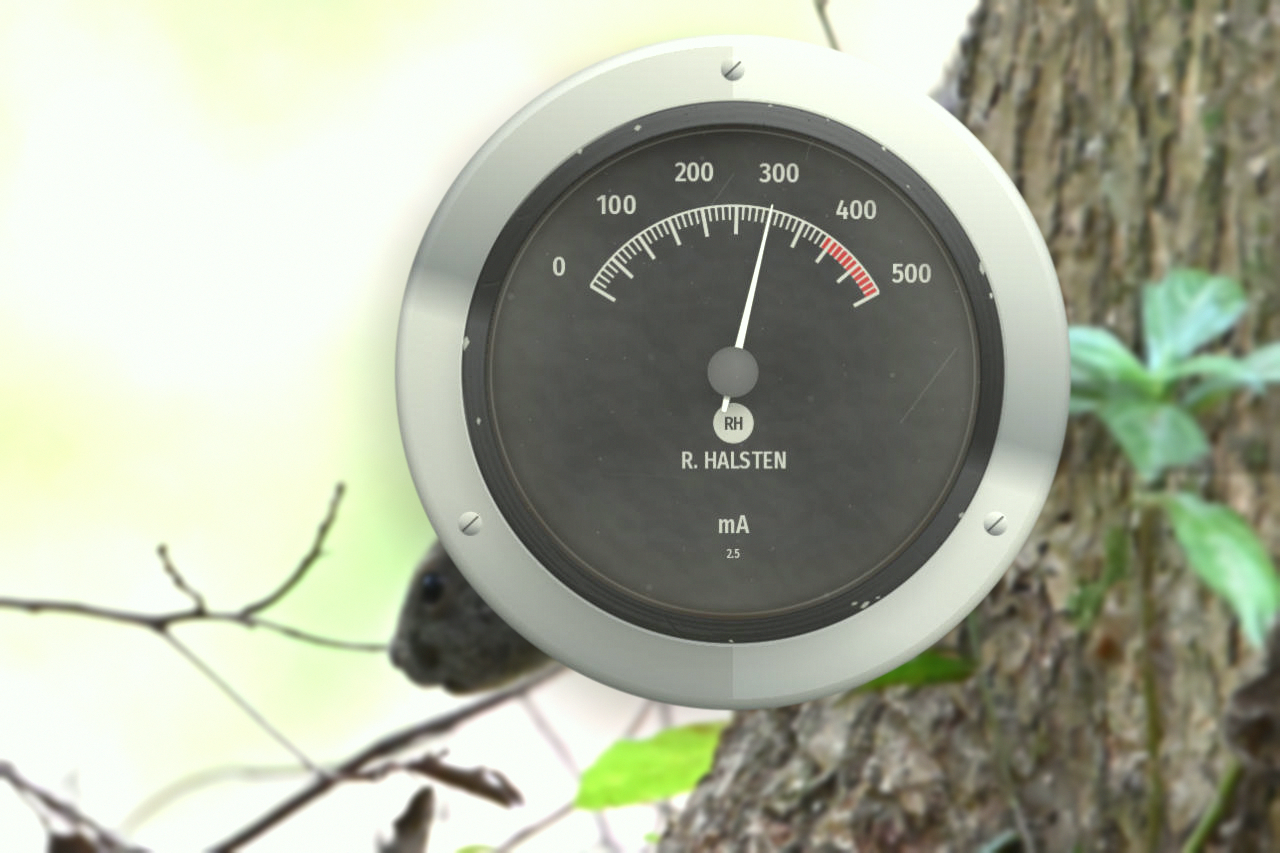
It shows 300; mA
